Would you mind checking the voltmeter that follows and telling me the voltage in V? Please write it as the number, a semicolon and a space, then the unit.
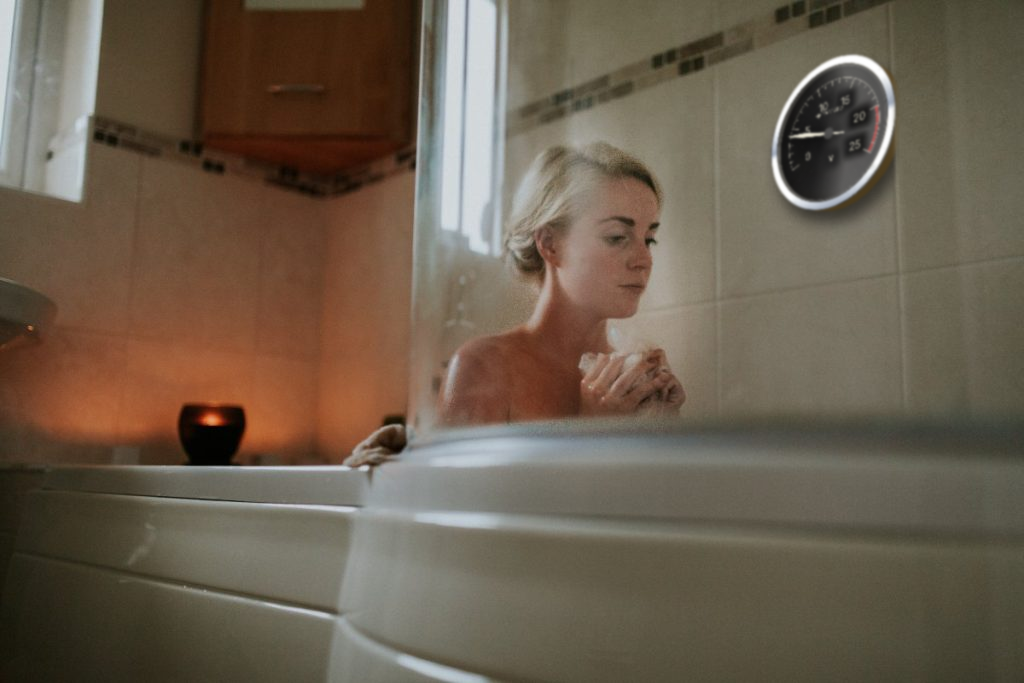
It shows 4; V
